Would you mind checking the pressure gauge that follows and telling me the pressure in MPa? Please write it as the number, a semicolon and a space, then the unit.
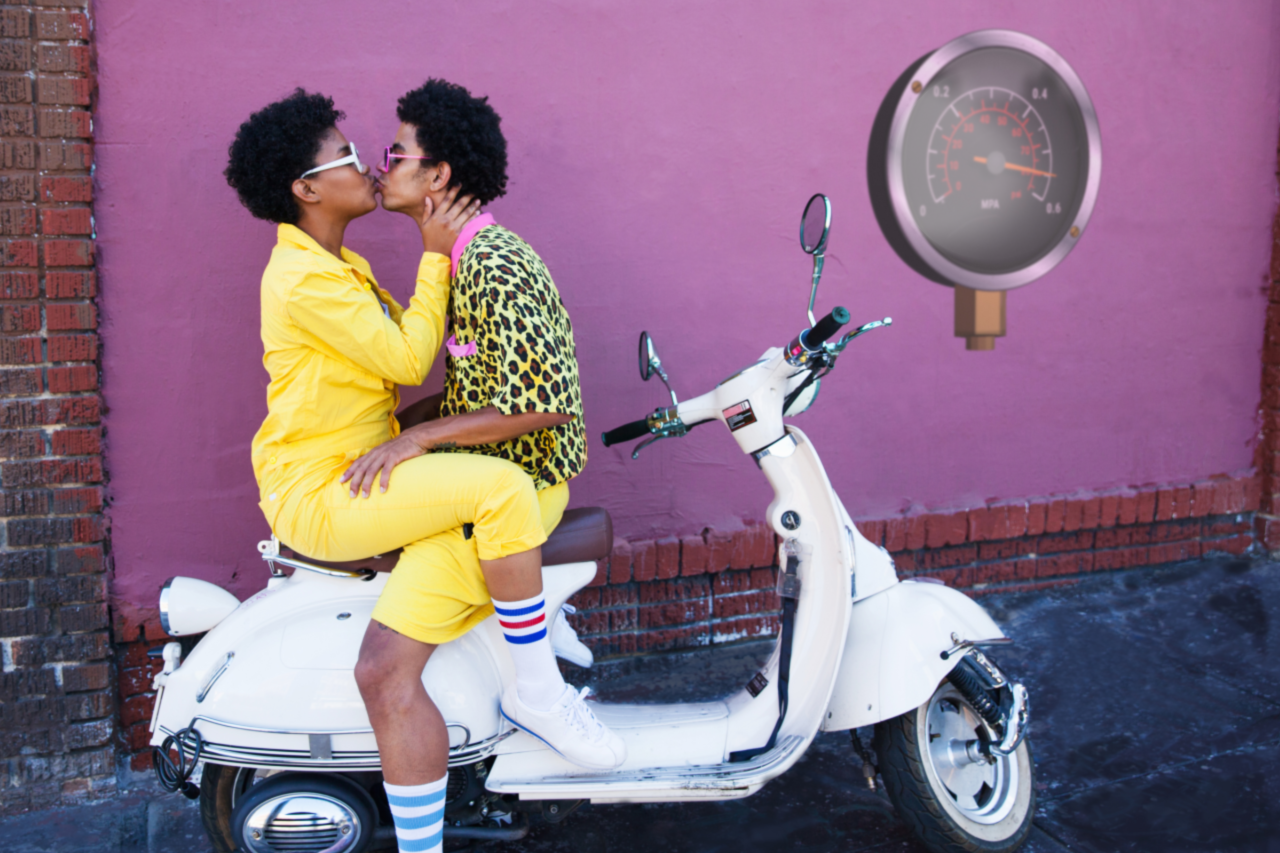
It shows 0.55; MPa
